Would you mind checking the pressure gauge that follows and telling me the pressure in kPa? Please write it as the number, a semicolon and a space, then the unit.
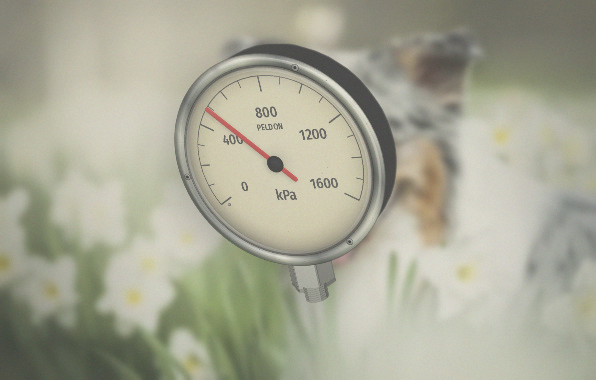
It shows 500; kPa
